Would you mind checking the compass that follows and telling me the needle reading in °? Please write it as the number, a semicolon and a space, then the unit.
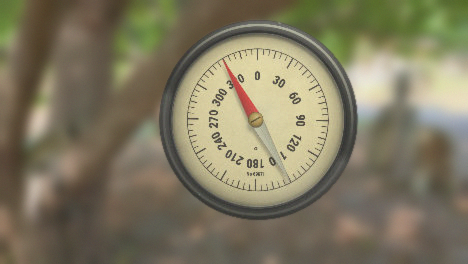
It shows 330; °
